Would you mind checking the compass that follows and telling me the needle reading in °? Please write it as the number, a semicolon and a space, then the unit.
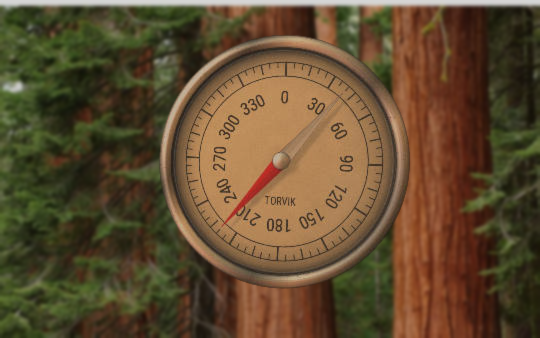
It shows 220; °
